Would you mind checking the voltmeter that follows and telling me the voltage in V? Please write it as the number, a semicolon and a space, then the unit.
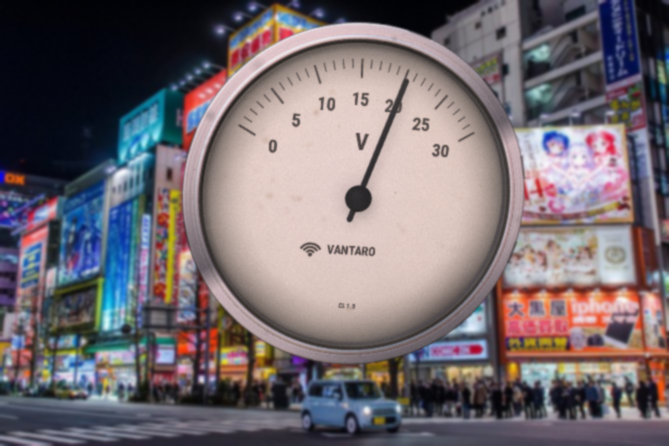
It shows 20; V
